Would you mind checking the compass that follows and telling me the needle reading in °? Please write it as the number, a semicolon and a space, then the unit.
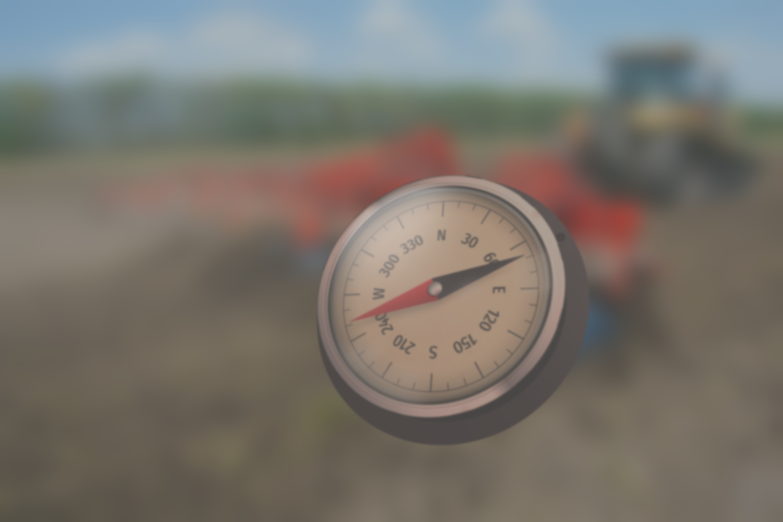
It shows 250; °
